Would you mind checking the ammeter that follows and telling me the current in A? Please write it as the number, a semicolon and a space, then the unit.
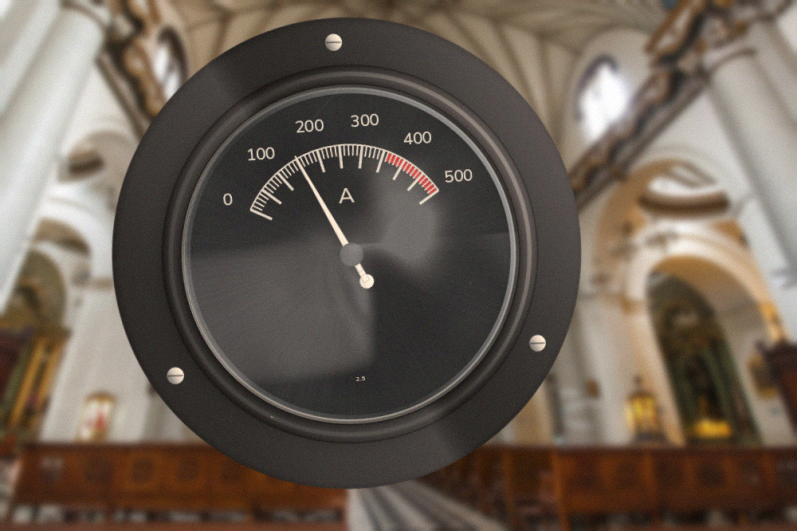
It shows 150; A
